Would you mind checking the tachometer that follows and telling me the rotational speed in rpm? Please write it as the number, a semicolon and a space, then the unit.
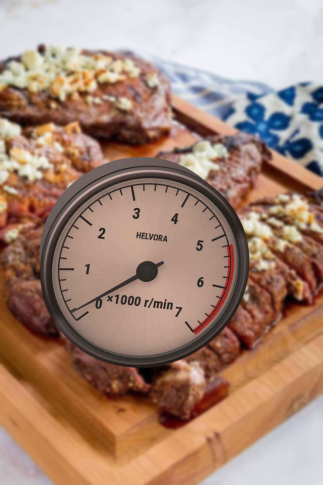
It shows 200; rpm
